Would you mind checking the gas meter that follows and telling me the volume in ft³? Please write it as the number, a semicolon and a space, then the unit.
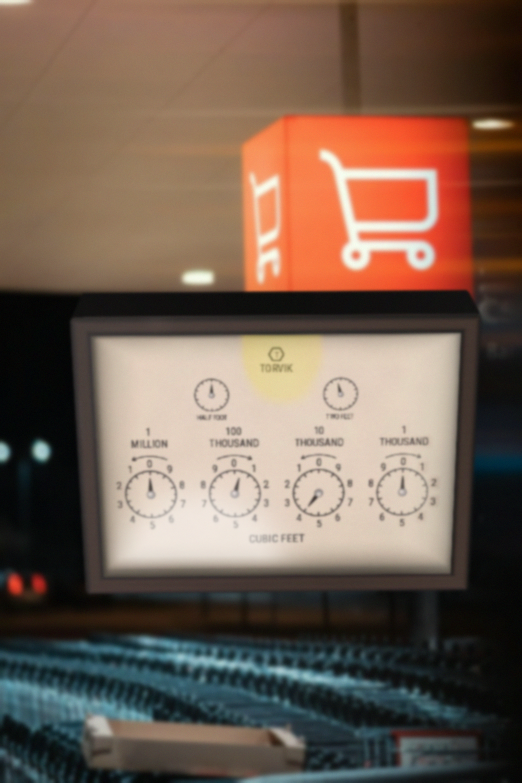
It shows 4000; ft³
